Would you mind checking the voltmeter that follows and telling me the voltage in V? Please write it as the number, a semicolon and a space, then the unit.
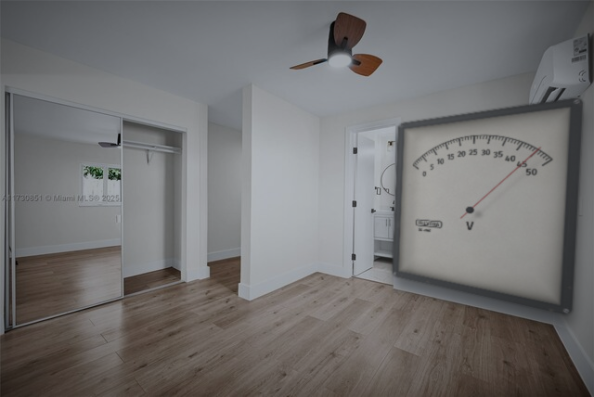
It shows 45; V
